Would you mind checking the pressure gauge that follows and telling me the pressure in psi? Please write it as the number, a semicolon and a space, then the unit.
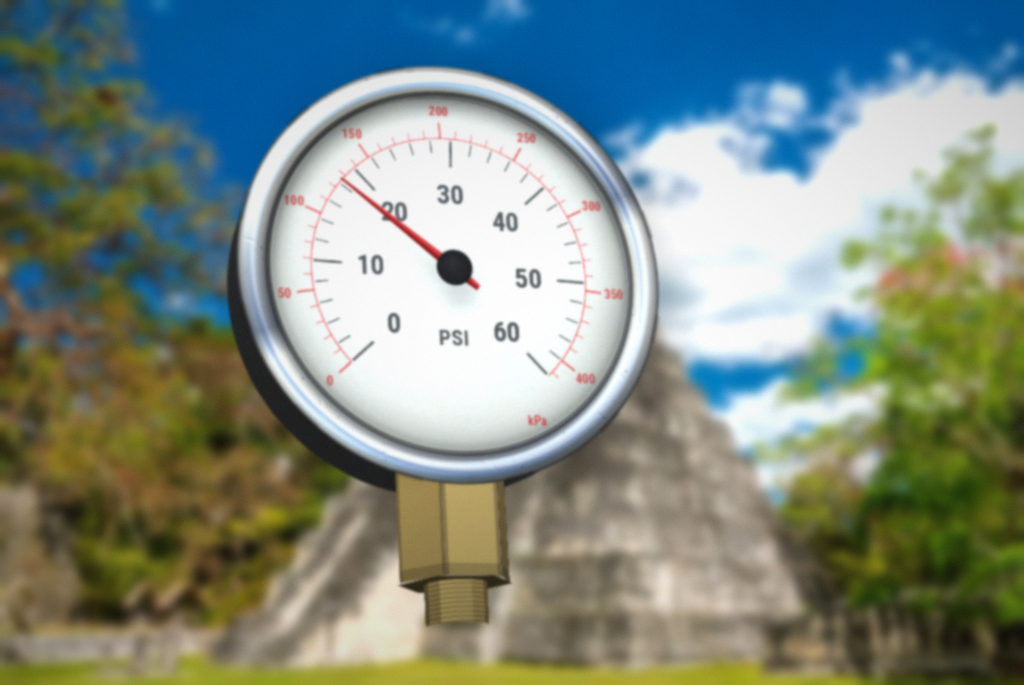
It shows 18; psi
